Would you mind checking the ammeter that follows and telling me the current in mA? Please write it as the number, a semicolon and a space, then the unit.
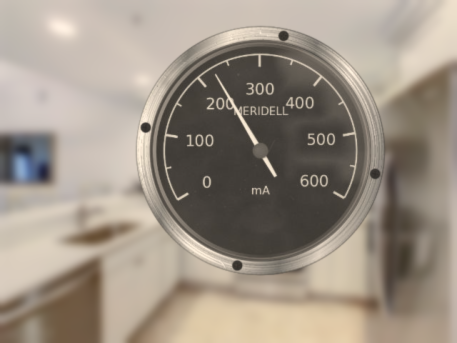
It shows 225; mA
